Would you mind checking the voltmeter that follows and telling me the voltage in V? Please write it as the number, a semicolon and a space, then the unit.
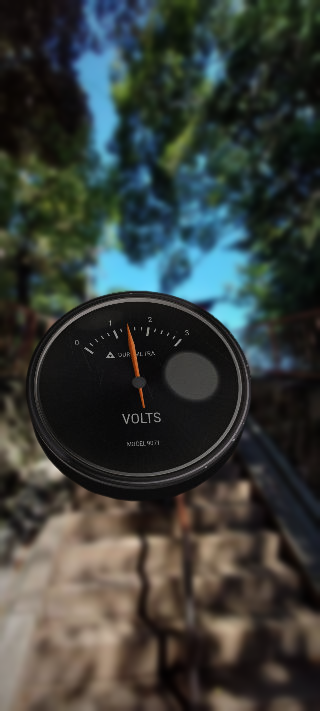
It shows 1.4; V
